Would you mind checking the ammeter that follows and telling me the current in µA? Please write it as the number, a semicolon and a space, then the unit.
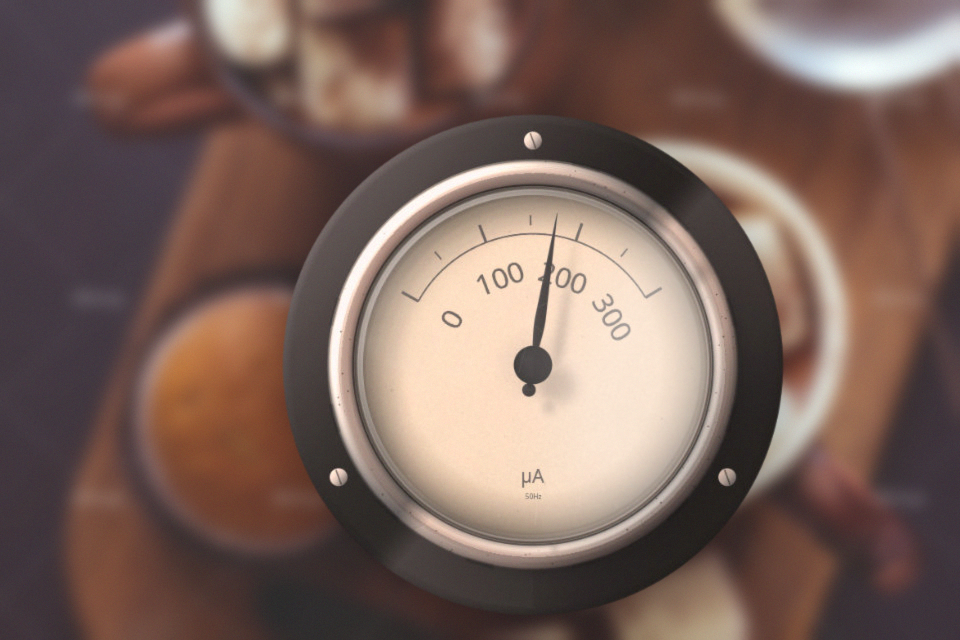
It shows 175; µA
